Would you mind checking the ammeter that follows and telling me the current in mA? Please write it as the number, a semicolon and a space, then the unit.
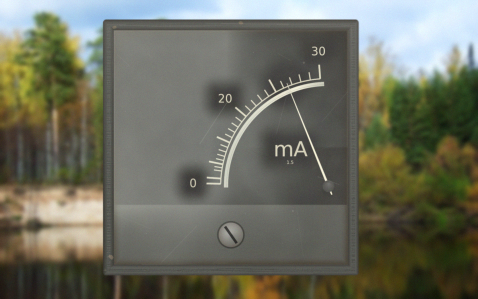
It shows 26.5; mA
